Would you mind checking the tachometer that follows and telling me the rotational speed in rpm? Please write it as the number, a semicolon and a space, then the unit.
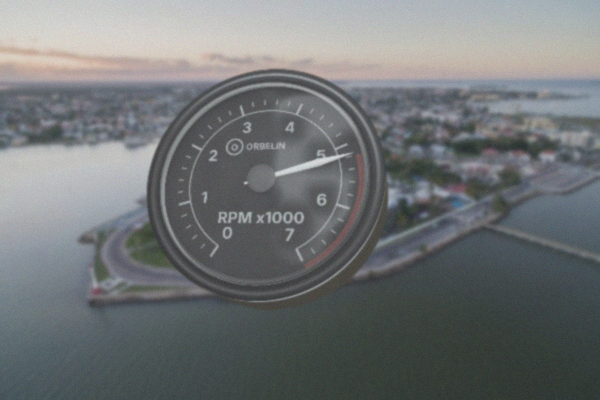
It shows 5200; rpm
